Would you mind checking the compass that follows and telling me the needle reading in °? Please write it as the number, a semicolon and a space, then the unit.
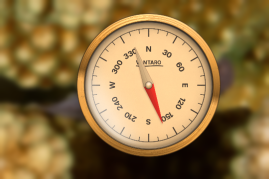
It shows 160; °
